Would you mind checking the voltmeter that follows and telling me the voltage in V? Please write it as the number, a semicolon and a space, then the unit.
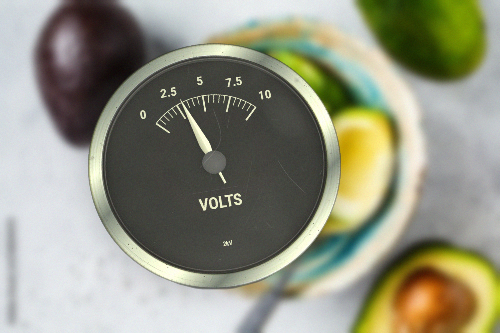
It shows 3; V
